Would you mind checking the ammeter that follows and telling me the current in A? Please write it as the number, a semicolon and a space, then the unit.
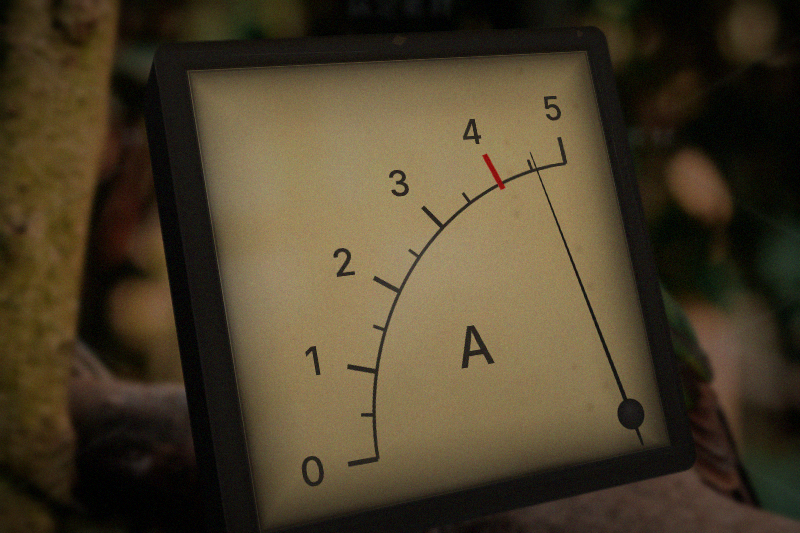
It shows 4.5; A
